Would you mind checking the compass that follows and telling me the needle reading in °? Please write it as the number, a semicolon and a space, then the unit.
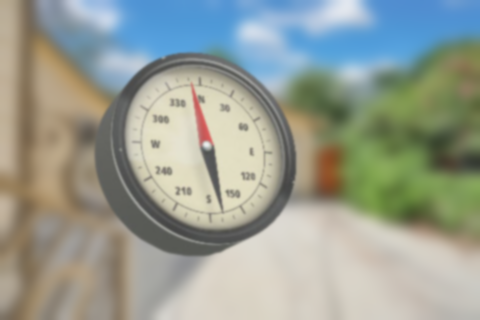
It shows 350; °
